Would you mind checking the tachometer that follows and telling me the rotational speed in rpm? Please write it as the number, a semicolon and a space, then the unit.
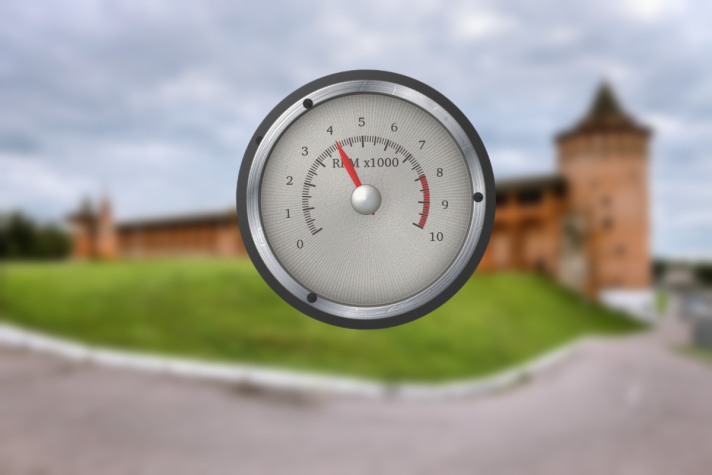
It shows 4000; rpm
